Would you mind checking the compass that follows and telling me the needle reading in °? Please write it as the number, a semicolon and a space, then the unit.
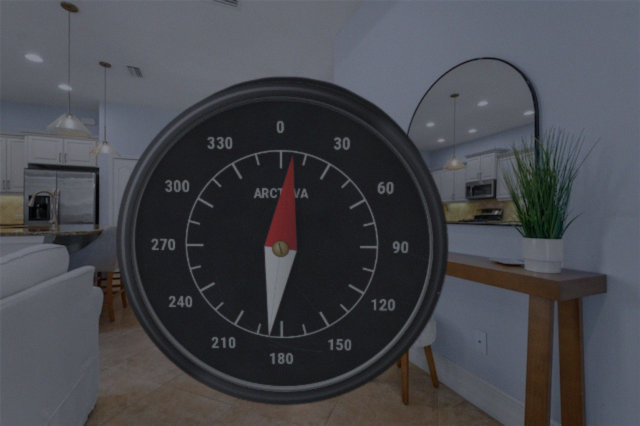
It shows 7.5; °
